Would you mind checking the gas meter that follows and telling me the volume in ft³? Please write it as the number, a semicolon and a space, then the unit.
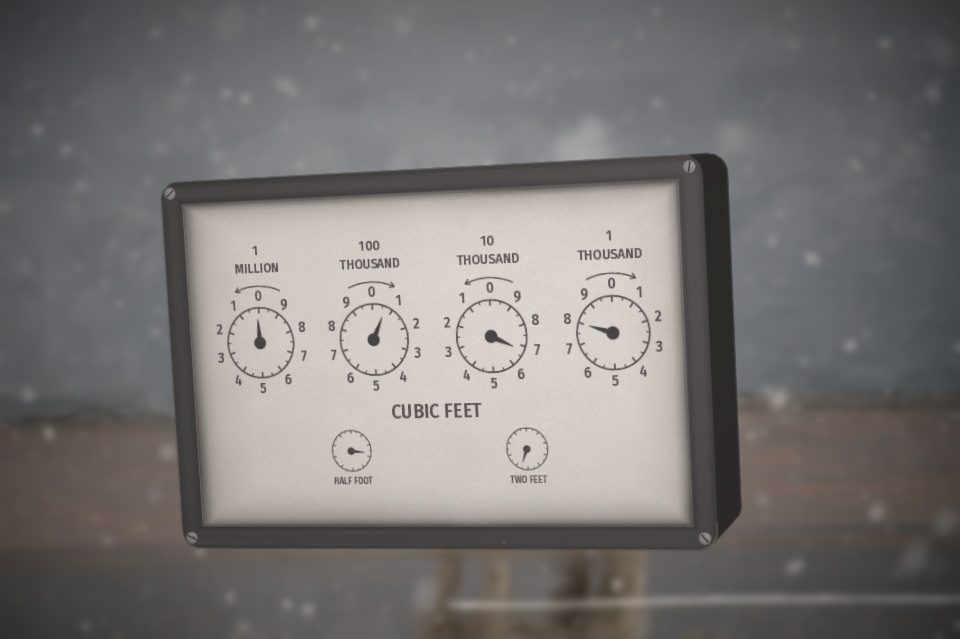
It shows 6800; ft³
